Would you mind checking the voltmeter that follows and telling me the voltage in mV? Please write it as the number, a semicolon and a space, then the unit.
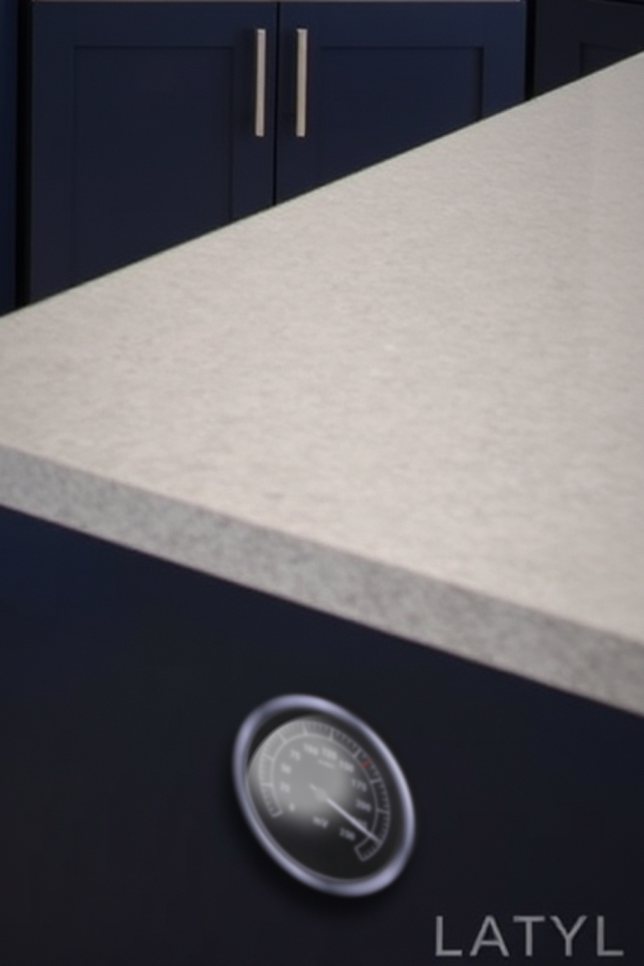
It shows 225; mV
